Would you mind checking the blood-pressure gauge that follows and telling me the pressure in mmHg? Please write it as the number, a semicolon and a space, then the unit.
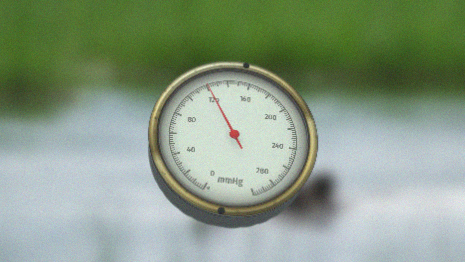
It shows 120; mmHg
